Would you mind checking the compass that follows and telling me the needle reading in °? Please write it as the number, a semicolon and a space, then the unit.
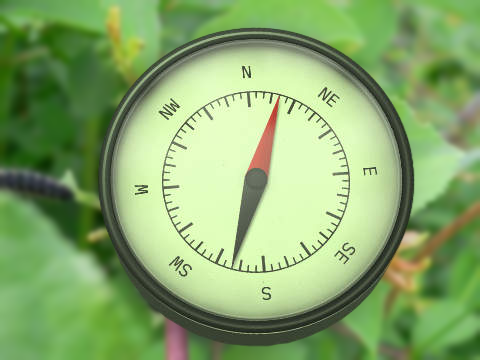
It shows 20; °
